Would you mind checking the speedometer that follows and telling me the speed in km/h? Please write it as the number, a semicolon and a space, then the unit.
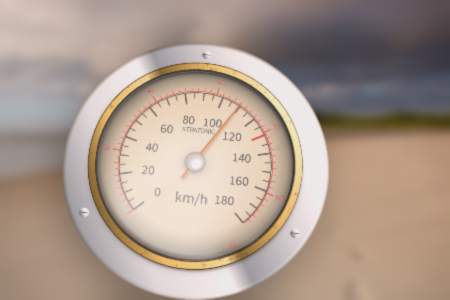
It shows 110; km/h
